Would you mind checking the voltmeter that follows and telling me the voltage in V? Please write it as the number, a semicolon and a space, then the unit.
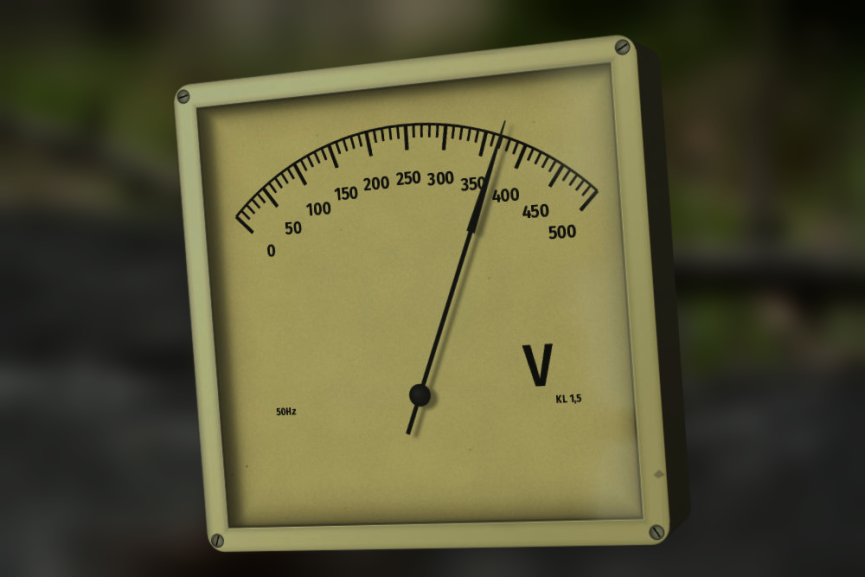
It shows 370; V
